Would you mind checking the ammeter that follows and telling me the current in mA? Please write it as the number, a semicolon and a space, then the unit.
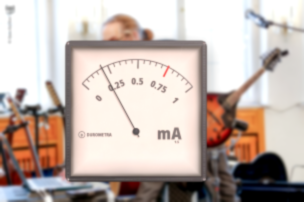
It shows 0.2; mA
